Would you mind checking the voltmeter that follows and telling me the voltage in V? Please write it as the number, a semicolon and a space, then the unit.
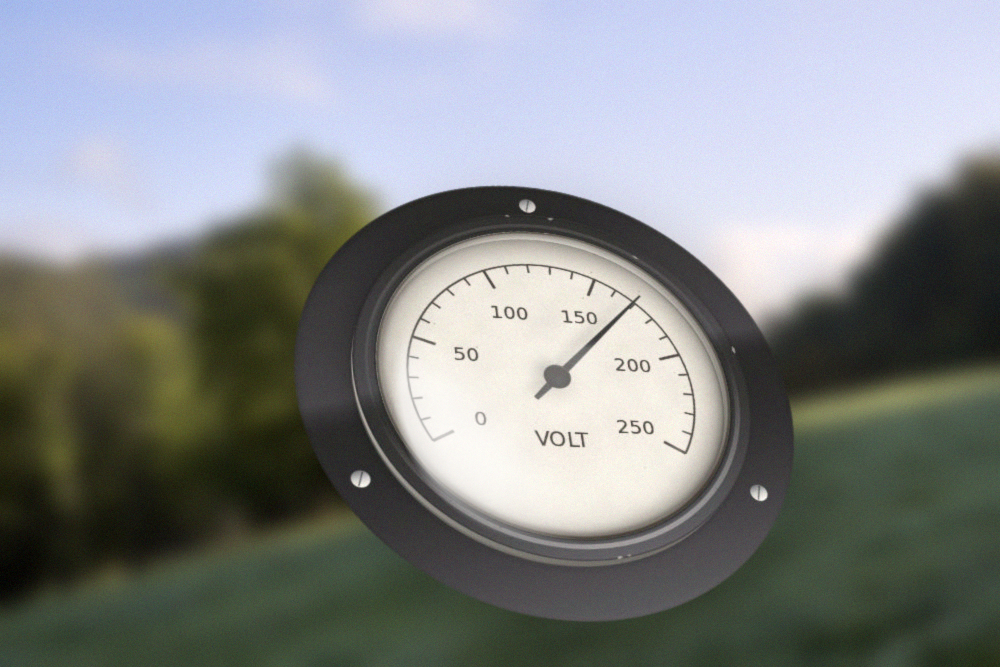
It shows 170; V
